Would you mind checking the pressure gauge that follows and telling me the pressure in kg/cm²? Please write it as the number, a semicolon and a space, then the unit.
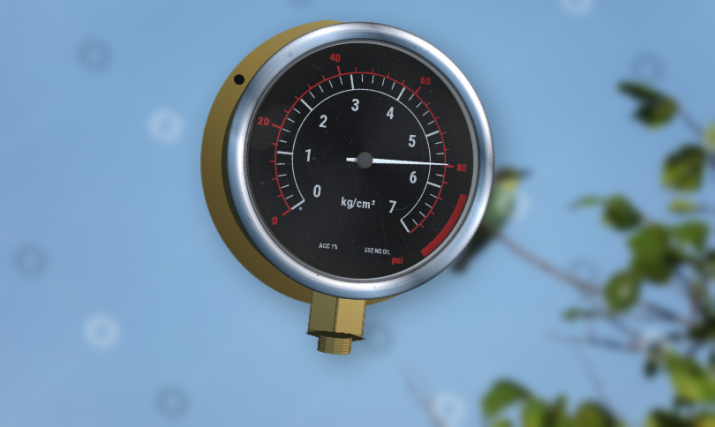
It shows 5.6; kg/cm²
